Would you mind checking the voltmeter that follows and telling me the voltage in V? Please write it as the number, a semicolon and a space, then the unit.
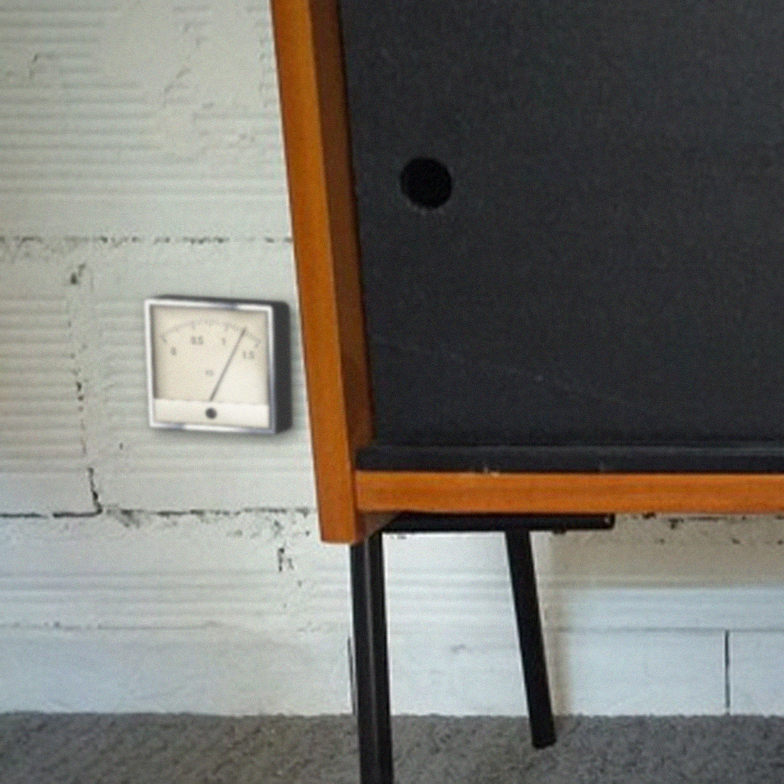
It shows 1.25; V
